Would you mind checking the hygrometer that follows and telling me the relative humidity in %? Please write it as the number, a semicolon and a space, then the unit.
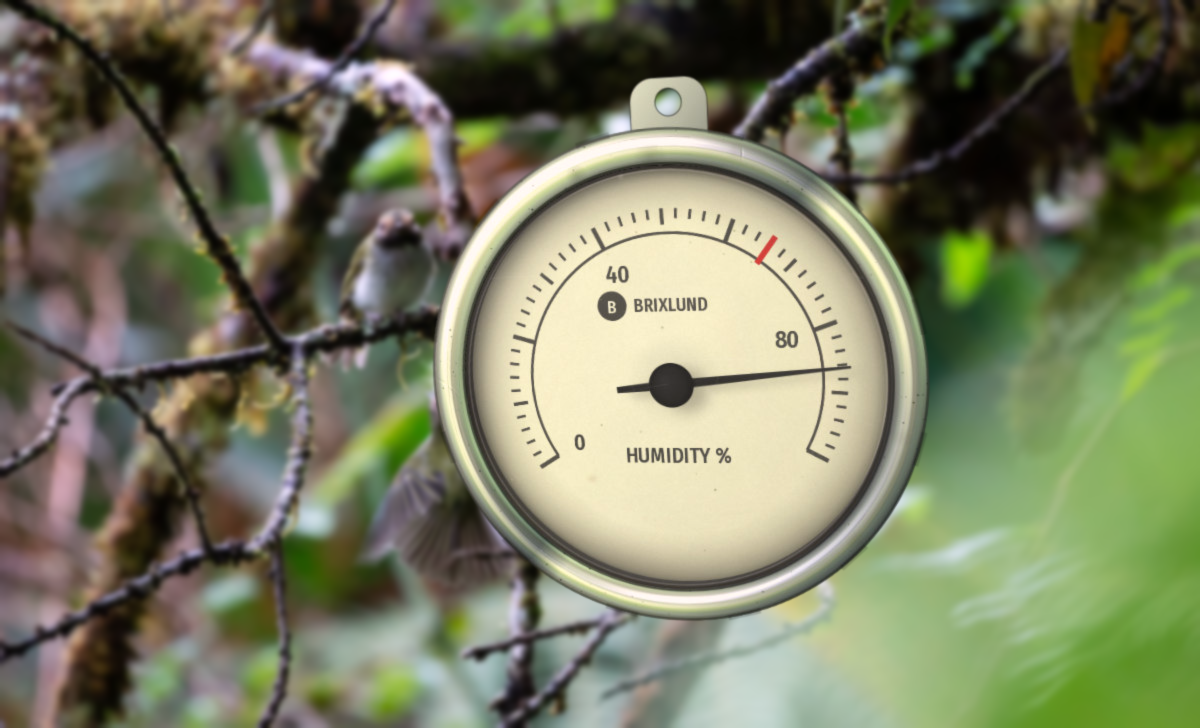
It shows 86; %
